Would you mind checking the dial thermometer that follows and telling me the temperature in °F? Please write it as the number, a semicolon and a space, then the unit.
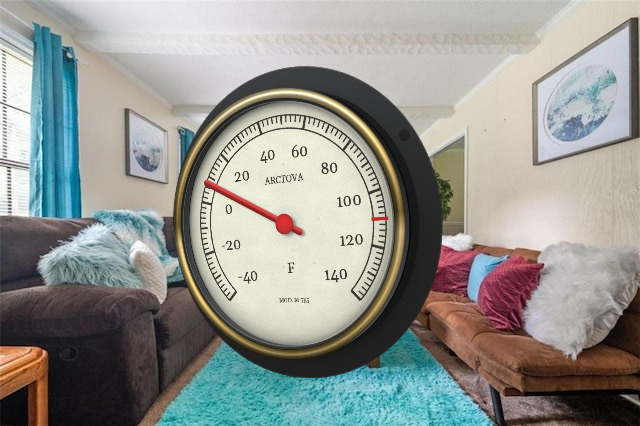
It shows 8; °F
